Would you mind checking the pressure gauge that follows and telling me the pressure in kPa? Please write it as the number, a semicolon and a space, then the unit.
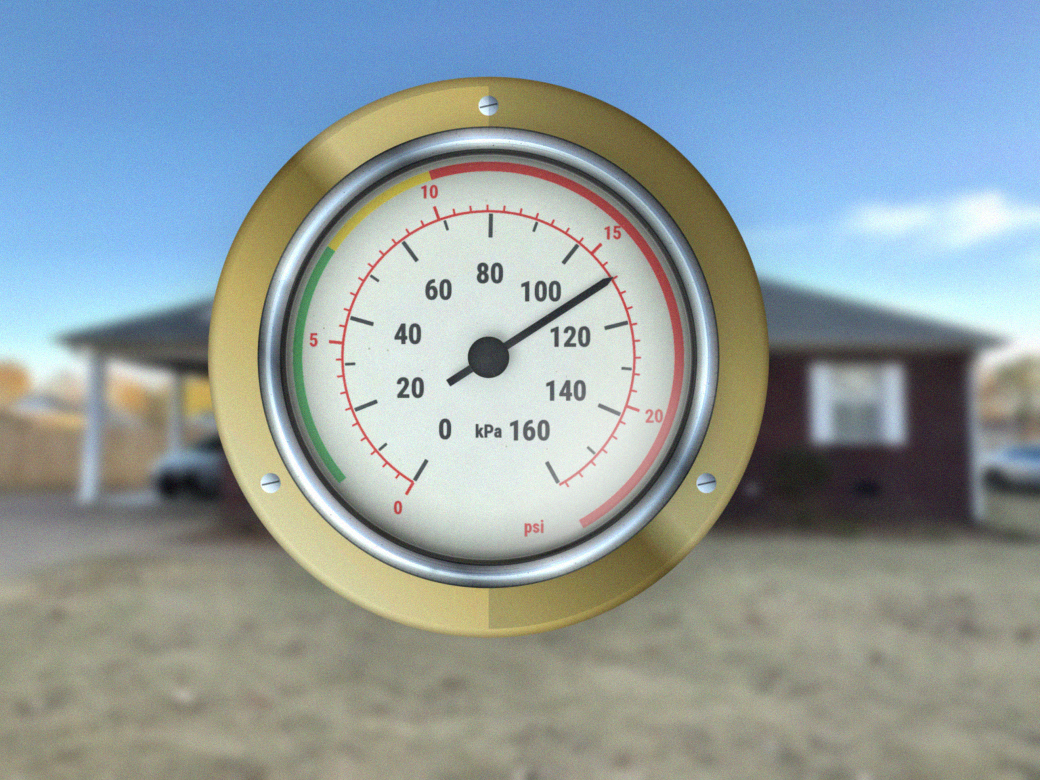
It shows 110; kPa
